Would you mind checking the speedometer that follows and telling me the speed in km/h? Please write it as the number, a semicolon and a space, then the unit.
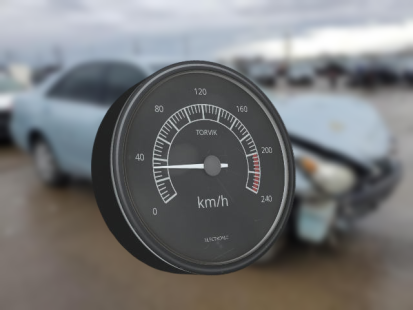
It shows 32; km/h
